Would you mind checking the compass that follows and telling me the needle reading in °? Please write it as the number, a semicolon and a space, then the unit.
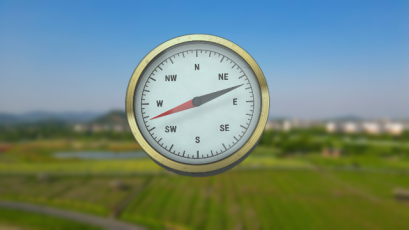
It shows 250; °
